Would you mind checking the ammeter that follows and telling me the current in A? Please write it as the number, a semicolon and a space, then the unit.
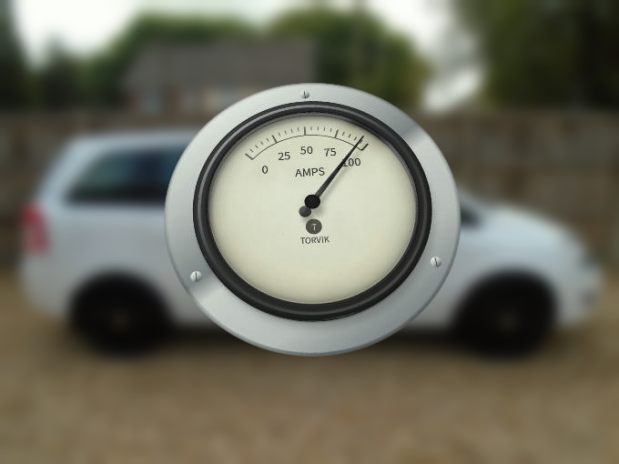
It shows 95; A
